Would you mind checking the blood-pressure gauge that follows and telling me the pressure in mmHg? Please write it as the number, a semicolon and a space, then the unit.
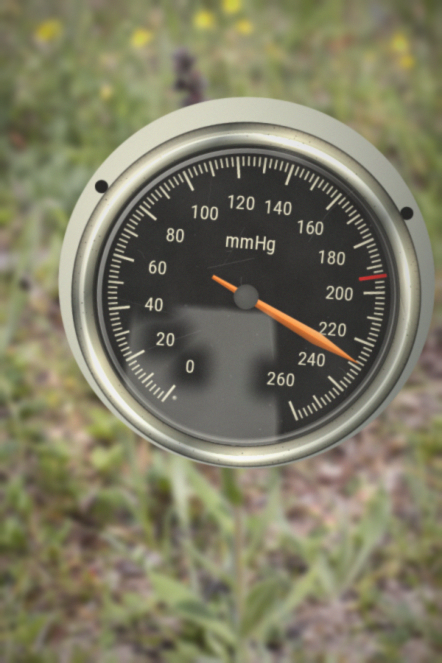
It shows 228; mmHg
